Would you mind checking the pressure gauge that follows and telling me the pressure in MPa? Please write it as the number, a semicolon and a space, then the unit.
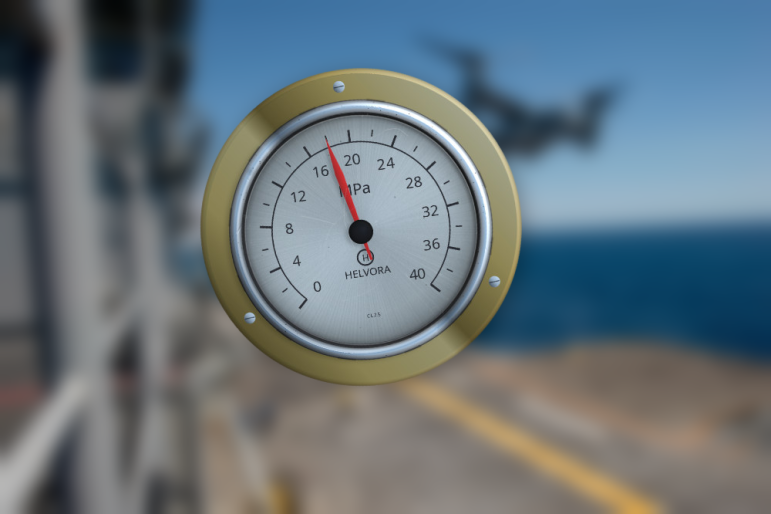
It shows 18; MPa
